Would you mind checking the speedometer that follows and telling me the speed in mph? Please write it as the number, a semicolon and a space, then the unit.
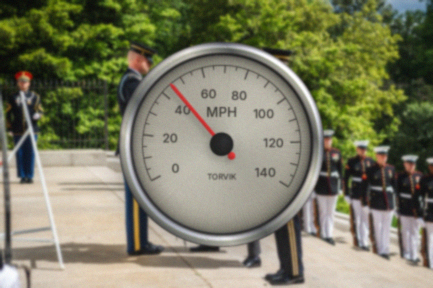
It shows 45; mph
